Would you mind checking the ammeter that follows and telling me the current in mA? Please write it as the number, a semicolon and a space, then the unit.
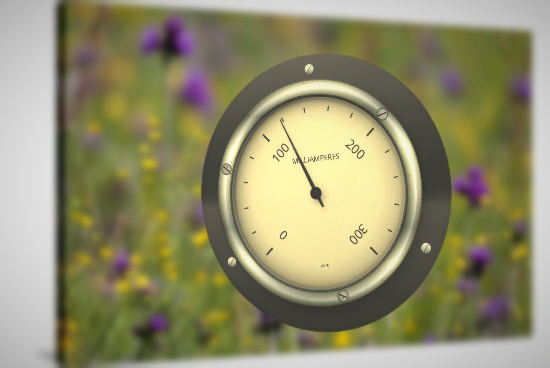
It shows 120; mA
